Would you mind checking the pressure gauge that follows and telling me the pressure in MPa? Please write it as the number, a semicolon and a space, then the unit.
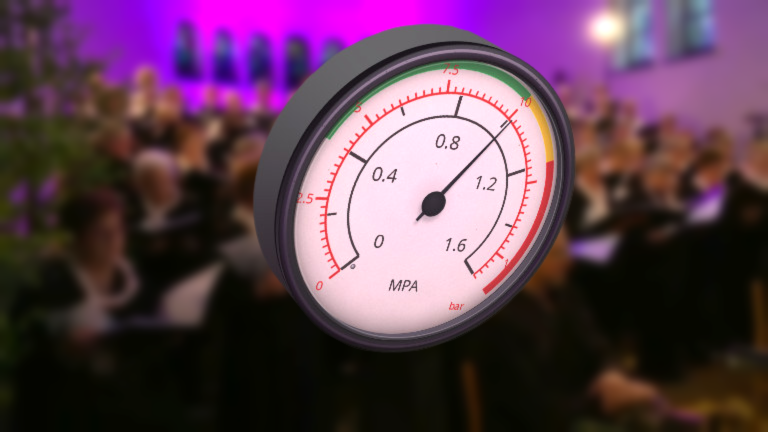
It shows 1; MPa
